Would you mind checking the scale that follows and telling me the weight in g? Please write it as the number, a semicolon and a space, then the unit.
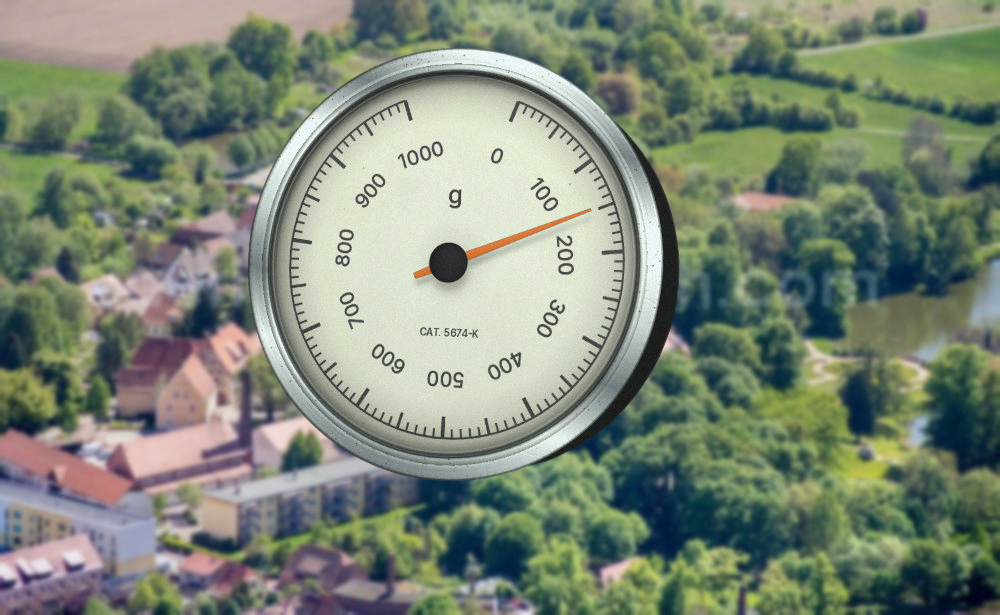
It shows 150; g
